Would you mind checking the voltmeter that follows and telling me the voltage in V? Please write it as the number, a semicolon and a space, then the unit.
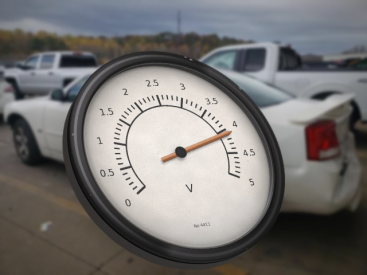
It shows 4.1; V
